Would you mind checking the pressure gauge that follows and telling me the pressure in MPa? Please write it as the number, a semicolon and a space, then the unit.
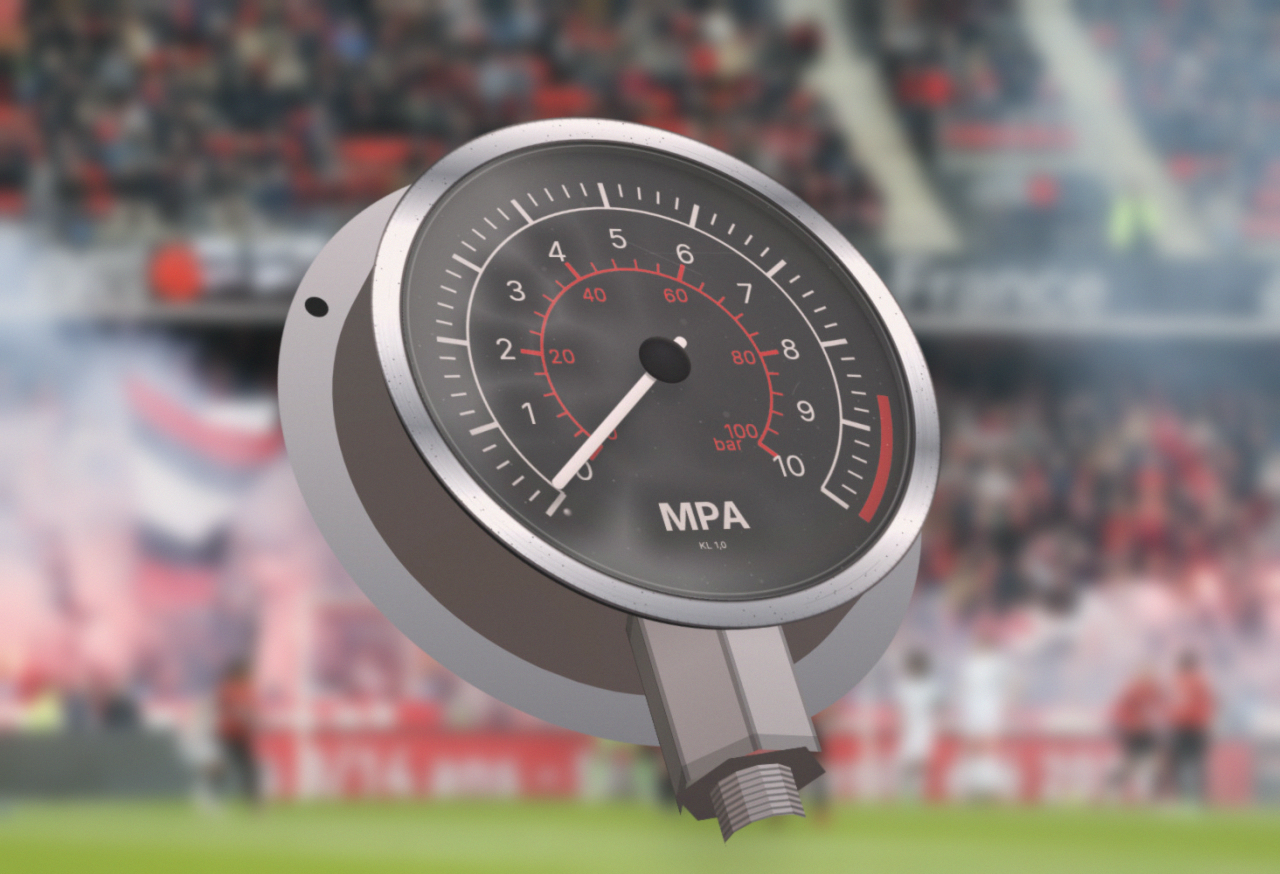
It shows 0.1; MPa
